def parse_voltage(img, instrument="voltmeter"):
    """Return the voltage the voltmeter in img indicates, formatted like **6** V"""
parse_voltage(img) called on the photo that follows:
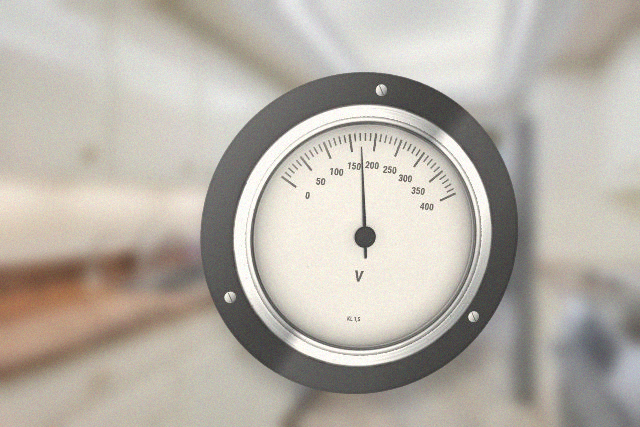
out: **170** V
